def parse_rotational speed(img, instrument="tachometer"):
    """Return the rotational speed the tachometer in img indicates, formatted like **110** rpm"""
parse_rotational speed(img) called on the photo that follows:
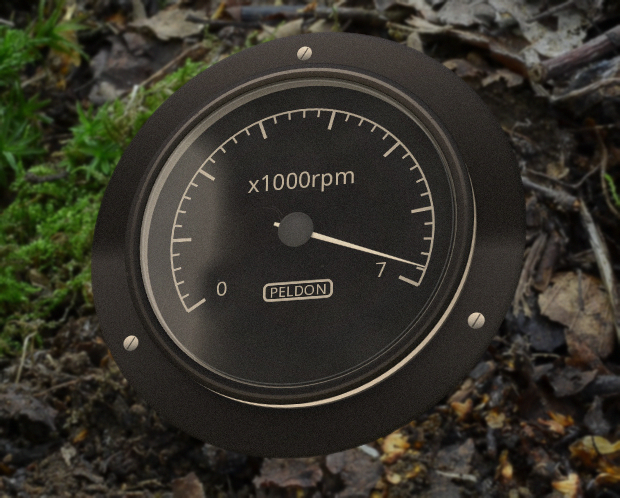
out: **6800** rpm
